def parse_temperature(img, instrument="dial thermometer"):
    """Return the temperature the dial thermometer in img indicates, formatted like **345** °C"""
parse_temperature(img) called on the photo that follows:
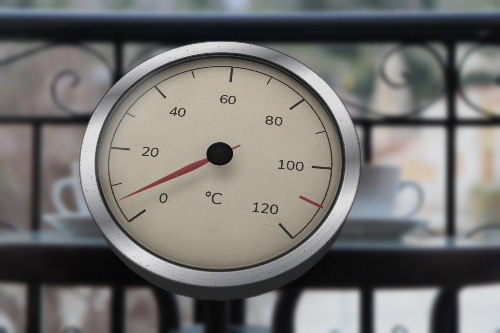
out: **5** °C
